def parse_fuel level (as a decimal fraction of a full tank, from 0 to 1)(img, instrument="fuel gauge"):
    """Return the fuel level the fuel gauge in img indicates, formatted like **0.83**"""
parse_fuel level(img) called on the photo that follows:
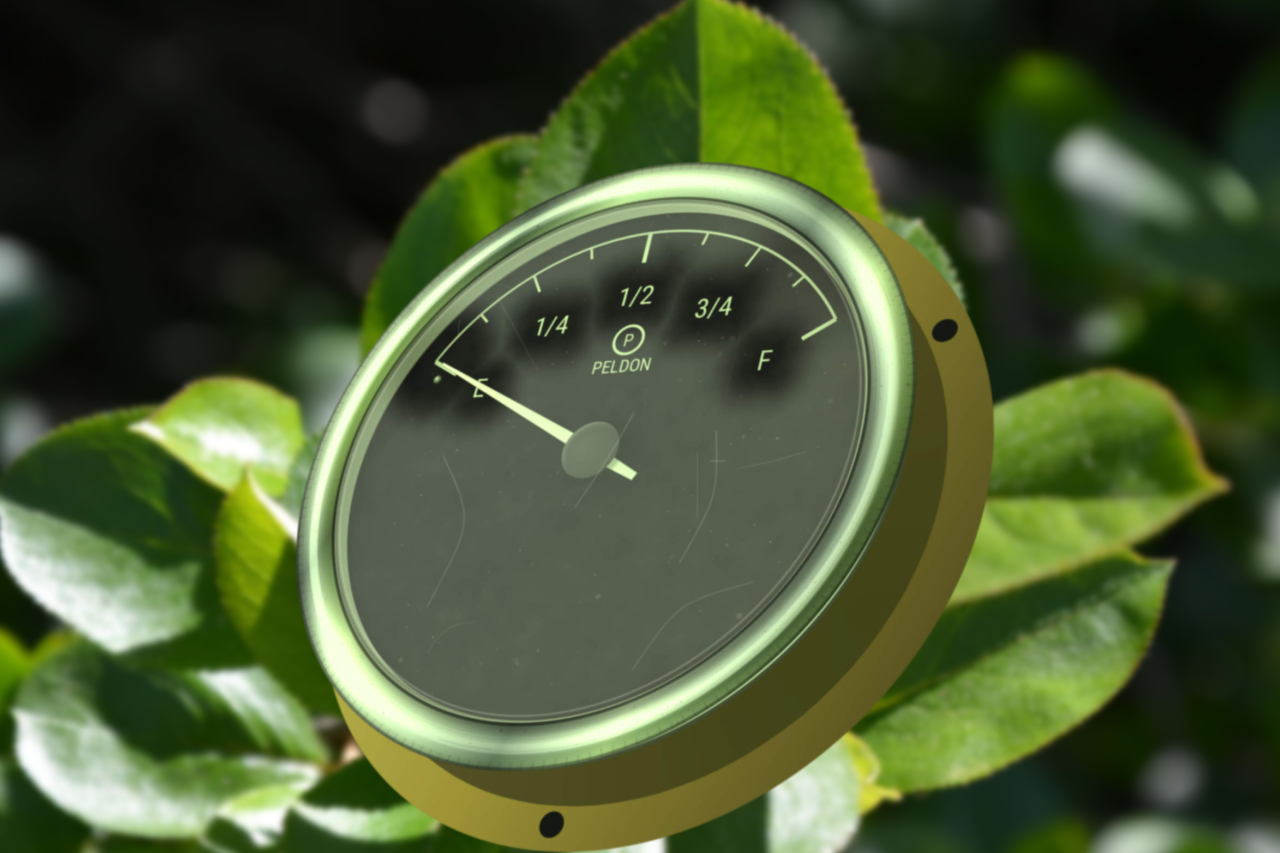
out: **0**
